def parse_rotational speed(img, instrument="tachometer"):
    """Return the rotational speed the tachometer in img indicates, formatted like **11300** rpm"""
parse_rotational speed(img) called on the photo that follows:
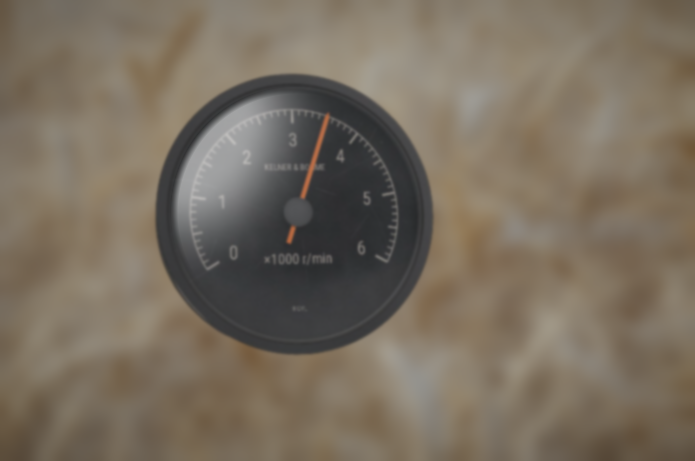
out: **3500** rpm
